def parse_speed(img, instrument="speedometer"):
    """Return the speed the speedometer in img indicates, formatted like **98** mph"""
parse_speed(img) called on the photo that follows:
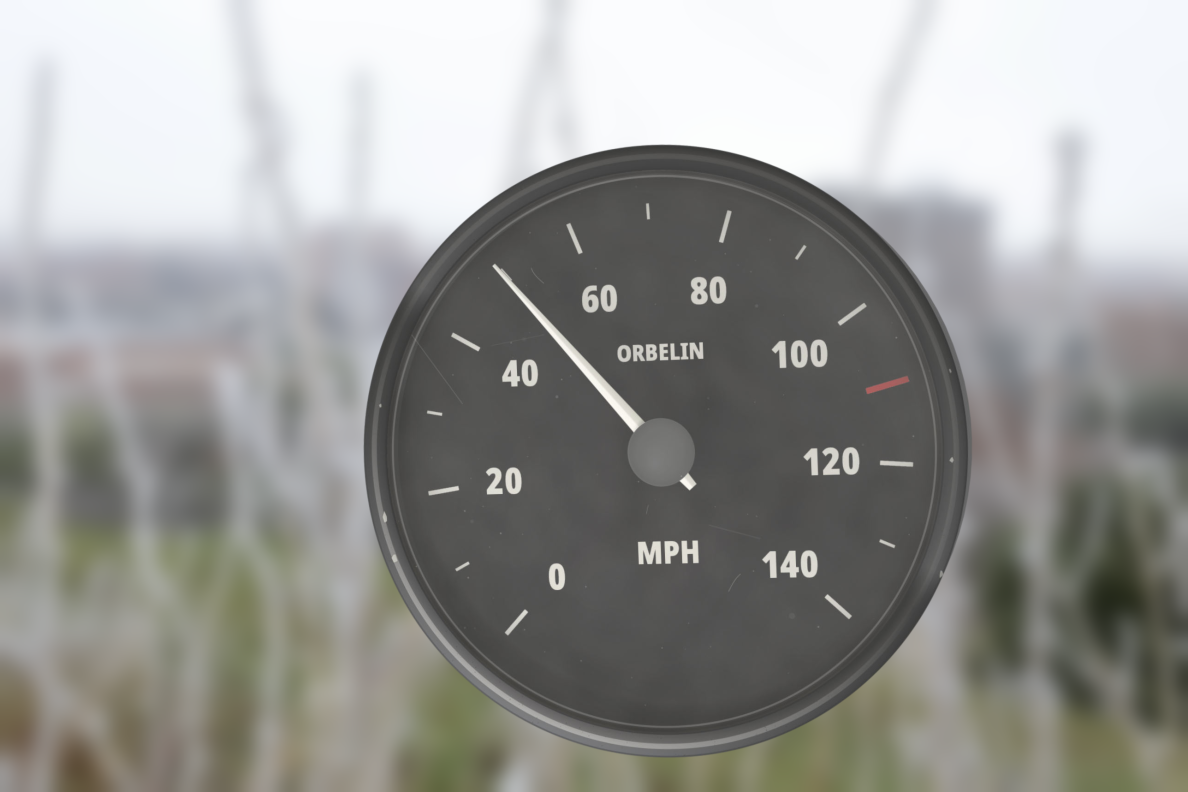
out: **50** mph
